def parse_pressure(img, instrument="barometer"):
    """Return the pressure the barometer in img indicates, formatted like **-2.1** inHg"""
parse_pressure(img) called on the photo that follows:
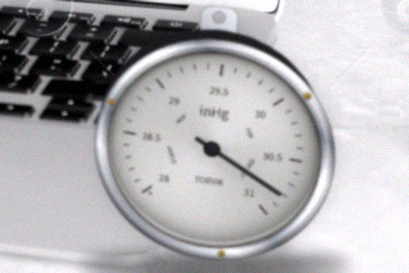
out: **30.8** inHg
